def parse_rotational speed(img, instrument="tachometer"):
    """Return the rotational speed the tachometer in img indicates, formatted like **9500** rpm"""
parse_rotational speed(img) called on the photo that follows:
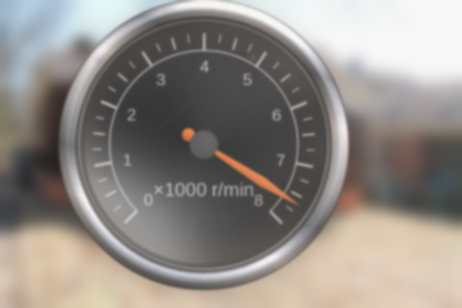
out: **7625** rpm
